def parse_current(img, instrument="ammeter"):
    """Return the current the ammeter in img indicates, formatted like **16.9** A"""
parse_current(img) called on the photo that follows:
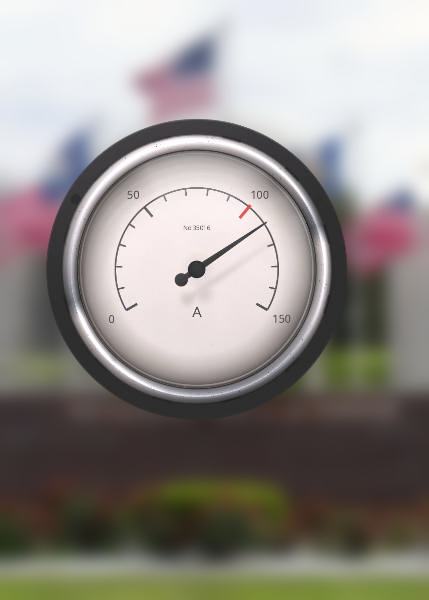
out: **110** A
